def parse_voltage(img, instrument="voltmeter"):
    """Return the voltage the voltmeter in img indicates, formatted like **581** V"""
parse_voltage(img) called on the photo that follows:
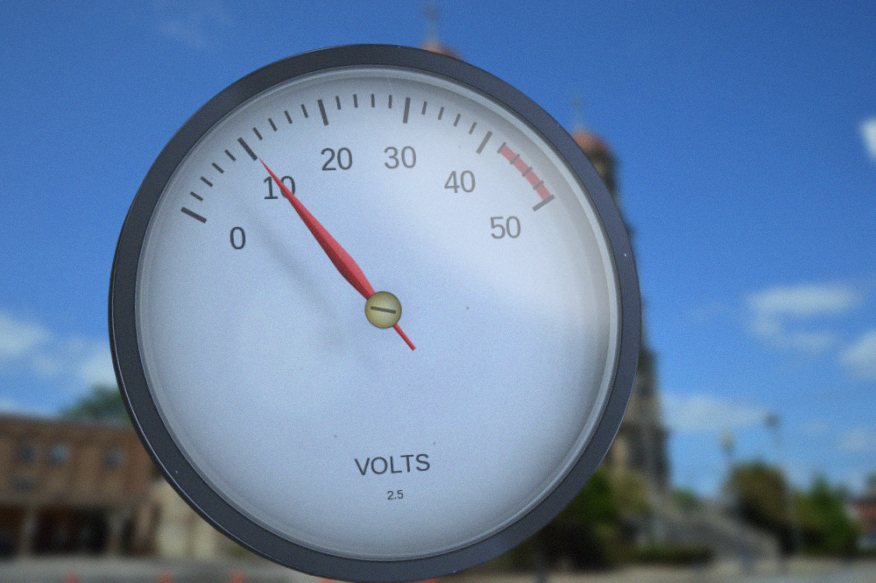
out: **10** V
